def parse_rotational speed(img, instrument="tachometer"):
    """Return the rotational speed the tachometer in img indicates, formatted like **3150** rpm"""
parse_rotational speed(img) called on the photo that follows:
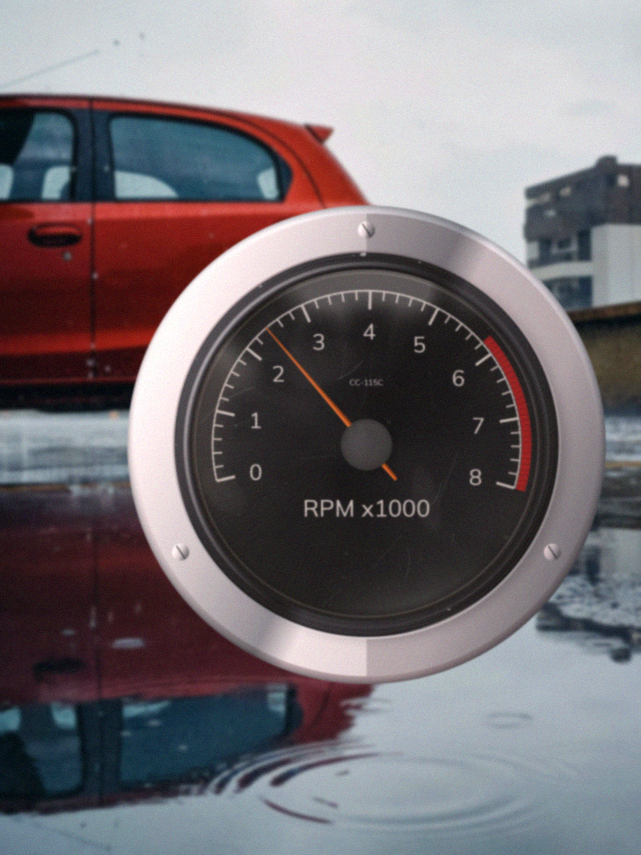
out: **2400** rpm
